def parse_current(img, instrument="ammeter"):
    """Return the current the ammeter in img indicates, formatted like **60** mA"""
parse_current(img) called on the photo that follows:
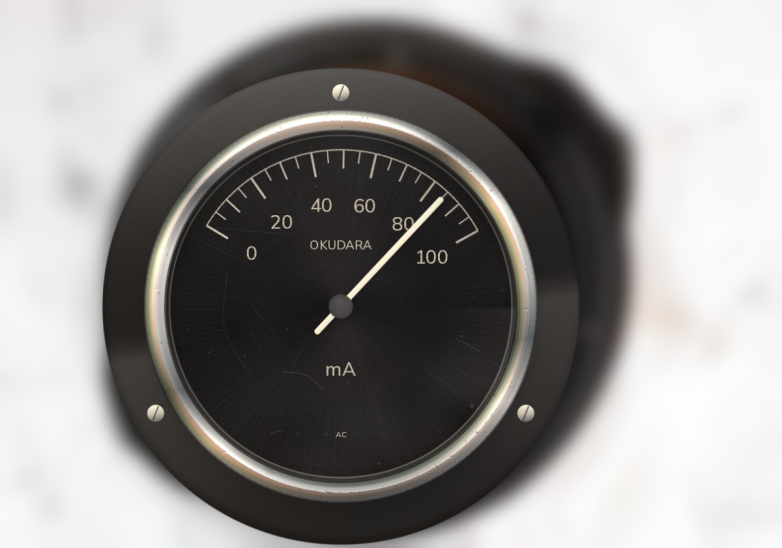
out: **85** mA
